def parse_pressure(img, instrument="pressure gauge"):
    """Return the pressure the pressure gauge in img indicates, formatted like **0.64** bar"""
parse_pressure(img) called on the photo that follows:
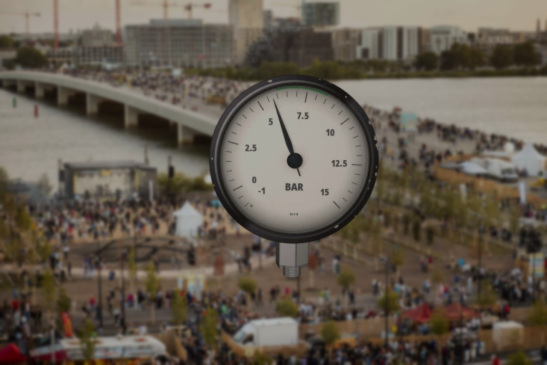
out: **5.75** bar
